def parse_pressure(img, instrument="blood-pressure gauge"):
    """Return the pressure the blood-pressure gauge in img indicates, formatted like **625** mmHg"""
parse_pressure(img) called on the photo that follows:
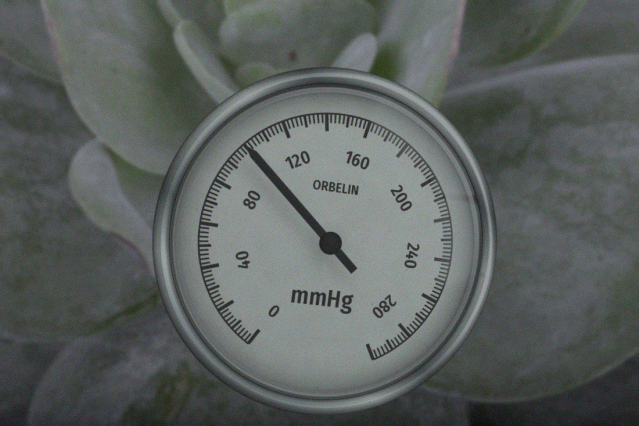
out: **100** mmHg
